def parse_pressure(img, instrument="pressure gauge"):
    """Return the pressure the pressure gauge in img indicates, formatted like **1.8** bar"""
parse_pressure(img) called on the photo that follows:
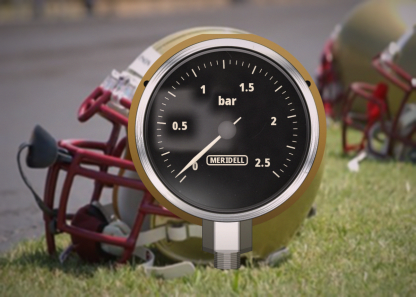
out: **0.05** bar
